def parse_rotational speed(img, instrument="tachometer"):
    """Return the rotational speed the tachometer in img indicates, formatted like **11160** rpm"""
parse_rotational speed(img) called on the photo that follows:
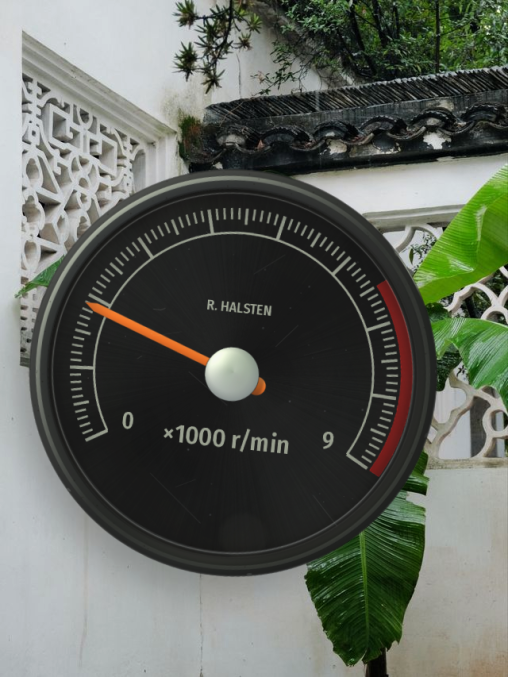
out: **1900** rpm
